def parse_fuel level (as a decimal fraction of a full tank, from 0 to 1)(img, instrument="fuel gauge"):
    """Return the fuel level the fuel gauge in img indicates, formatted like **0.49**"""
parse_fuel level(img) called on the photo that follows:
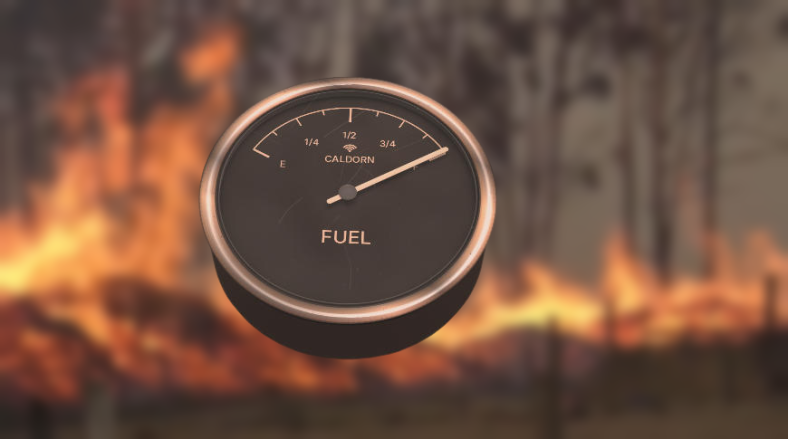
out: **1**
